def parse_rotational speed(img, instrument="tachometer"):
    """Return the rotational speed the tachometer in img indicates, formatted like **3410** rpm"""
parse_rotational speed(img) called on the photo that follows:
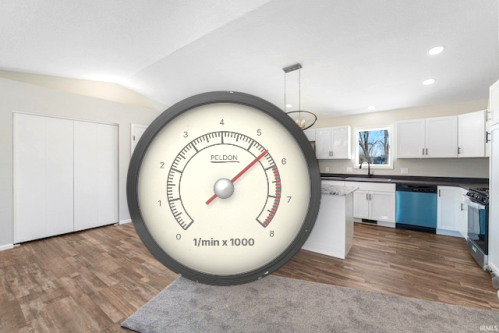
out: **5500** rpm
